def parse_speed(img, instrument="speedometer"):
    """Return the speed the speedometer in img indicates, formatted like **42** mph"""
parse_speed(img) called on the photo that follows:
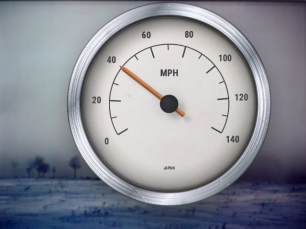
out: **40** mph
